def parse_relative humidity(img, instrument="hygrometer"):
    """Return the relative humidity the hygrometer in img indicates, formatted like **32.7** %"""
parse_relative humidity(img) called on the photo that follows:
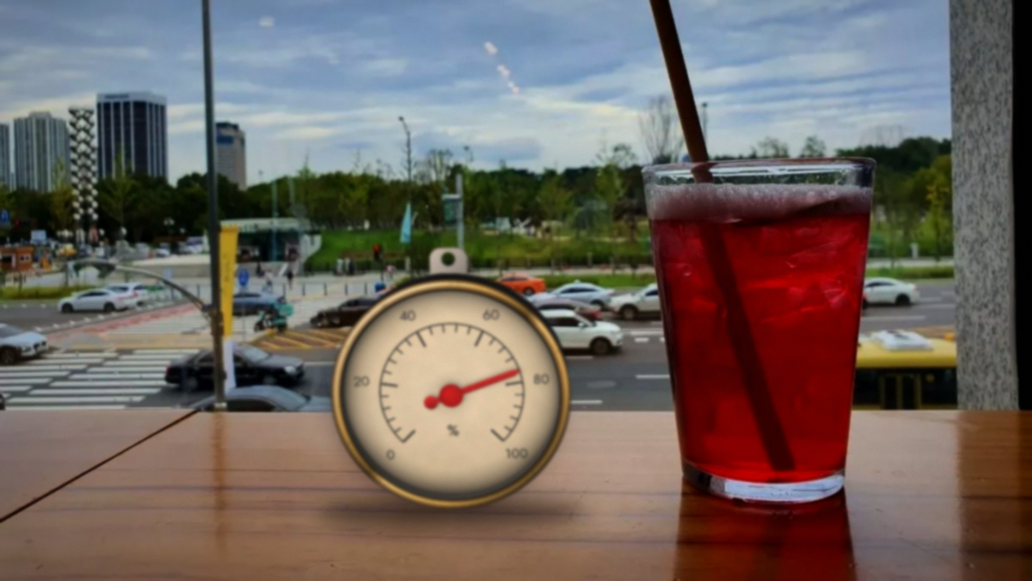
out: **76** %
